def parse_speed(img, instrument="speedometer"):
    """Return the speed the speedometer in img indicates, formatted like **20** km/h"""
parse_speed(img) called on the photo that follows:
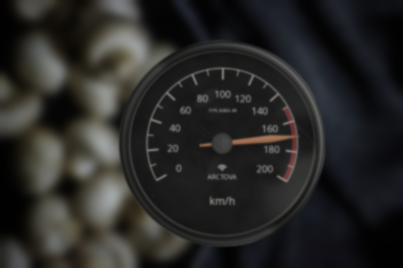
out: **170** km/h
